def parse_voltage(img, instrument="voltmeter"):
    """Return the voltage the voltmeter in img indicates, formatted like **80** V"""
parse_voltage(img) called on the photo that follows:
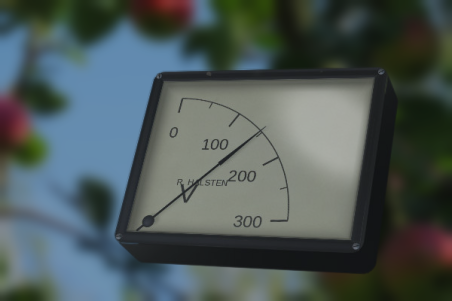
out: **150** V
